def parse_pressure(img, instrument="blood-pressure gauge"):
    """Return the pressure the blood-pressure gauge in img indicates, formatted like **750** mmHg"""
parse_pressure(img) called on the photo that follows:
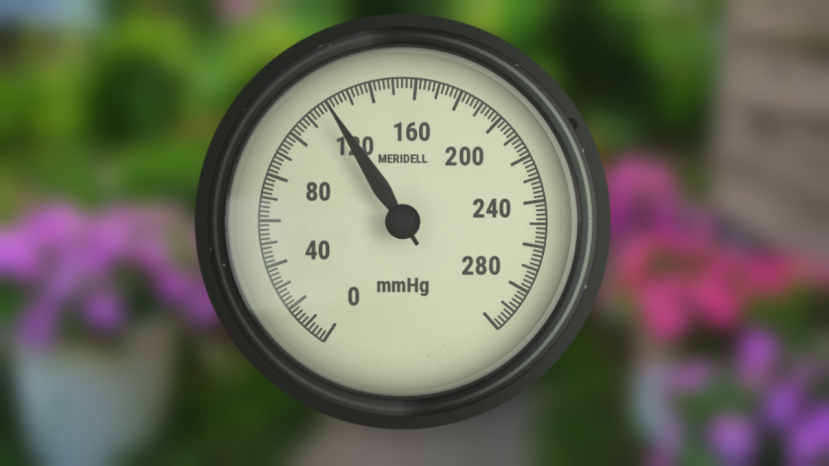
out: **120** mmHg
